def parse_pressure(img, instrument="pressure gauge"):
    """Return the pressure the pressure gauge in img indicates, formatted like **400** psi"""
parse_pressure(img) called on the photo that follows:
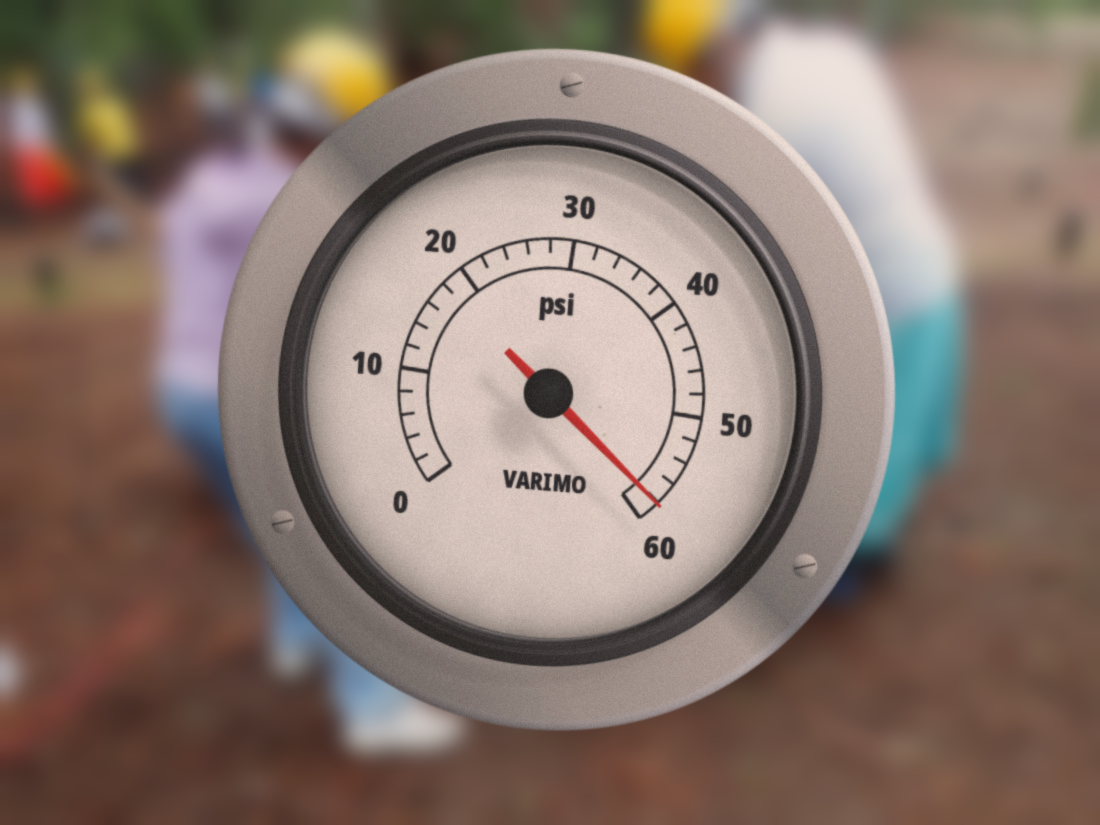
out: **58** psi
